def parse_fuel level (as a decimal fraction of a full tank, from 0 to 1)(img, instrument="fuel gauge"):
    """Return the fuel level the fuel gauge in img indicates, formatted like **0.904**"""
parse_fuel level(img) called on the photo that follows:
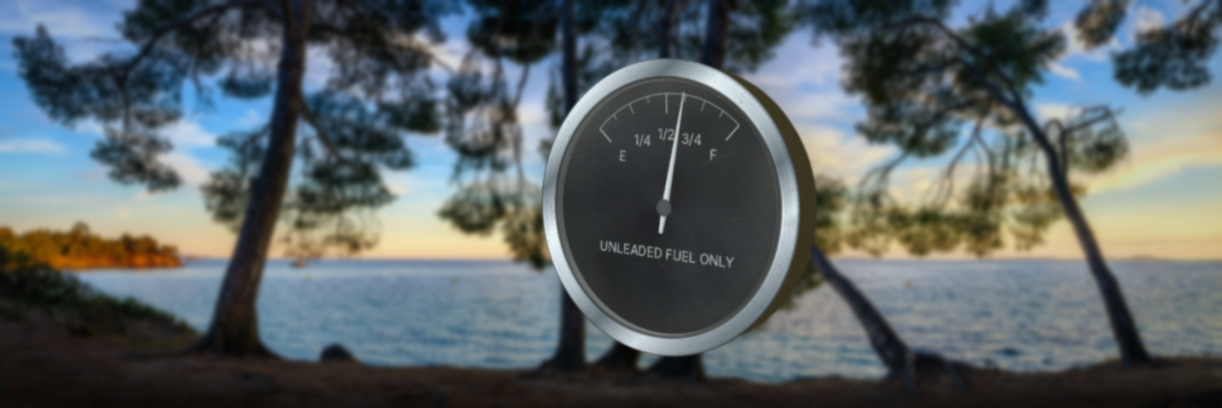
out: **0.625**
